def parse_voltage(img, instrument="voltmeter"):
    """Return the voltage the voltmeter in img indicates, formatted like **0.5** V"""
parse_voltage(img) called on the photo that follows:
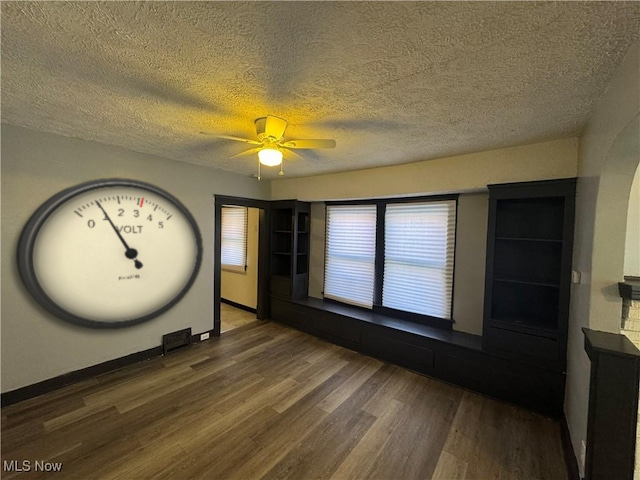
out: **1** V
